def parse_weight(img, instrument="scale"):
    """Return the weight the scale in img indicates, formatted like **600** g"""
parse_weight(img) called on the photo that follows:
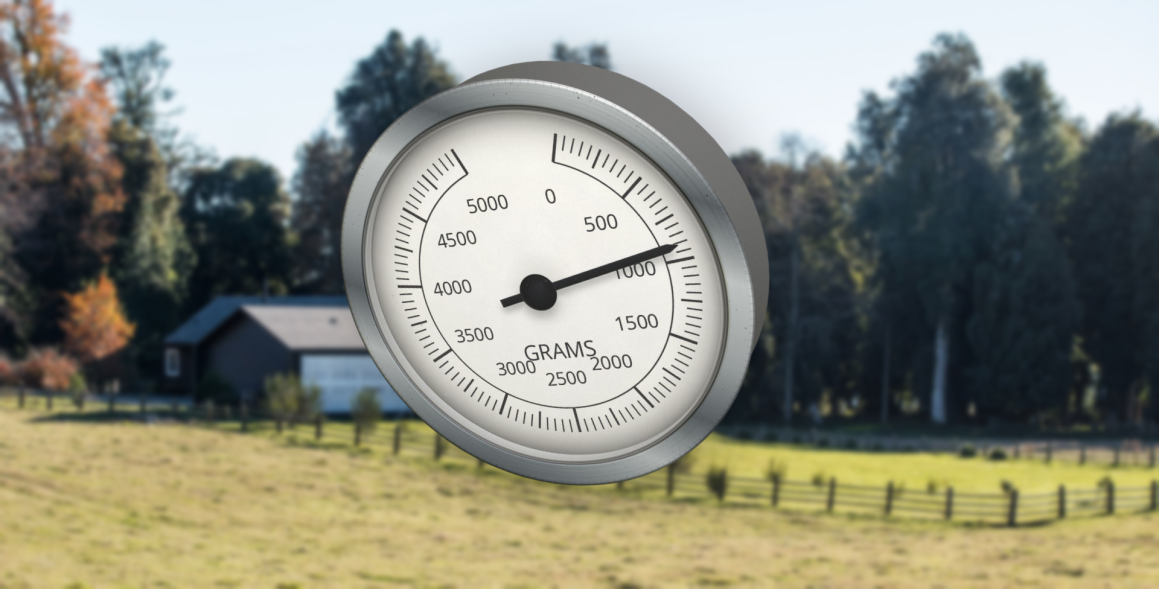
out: **900** g
